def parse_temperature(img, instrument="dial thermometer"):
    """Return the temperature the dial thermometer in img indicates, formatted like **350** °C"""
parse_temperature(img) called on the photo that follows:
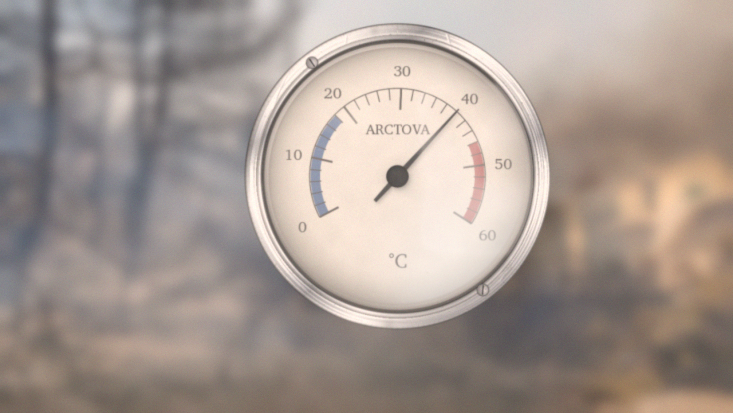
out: **40** °C
